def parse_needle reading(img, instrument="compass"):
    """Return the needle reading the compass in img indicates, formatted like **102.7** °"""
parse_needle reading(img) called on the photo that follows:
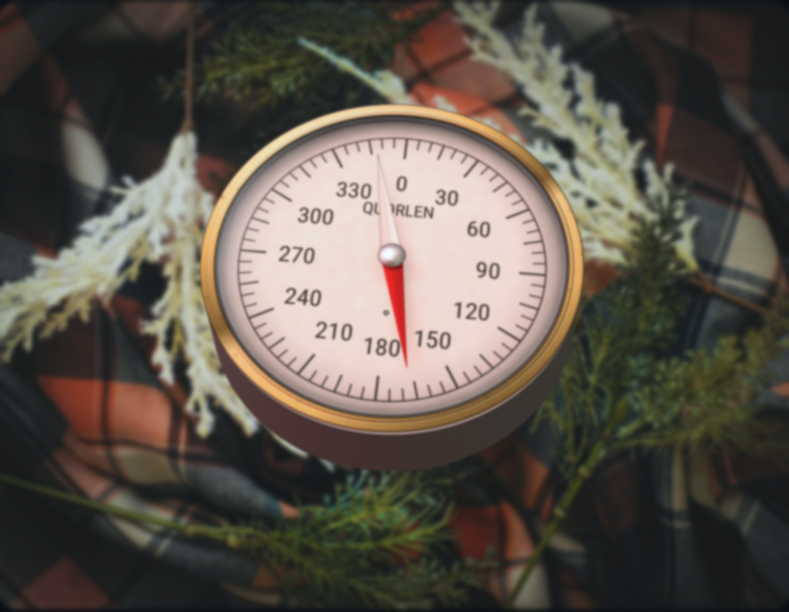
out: **167.5** °
